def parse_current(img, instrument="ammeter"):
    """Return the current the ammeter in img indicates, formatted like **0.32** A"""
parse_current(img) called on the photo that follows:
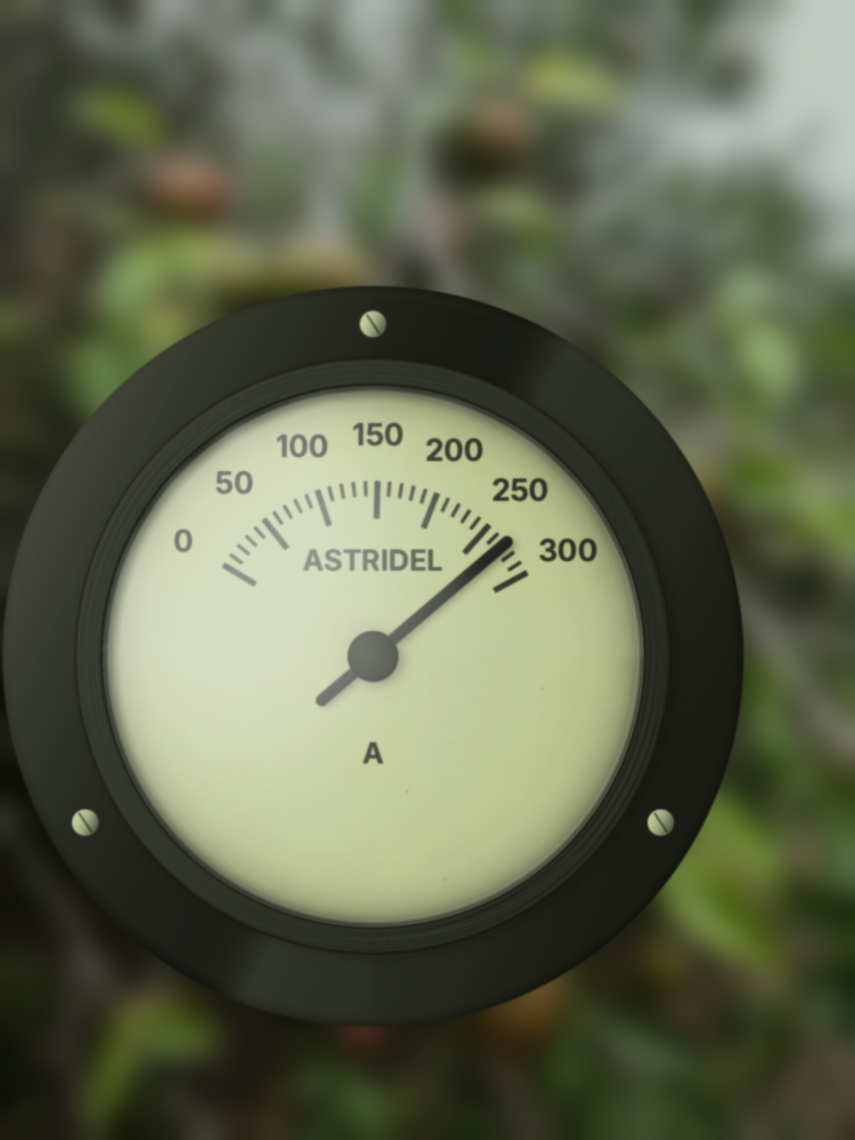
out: **270** A
